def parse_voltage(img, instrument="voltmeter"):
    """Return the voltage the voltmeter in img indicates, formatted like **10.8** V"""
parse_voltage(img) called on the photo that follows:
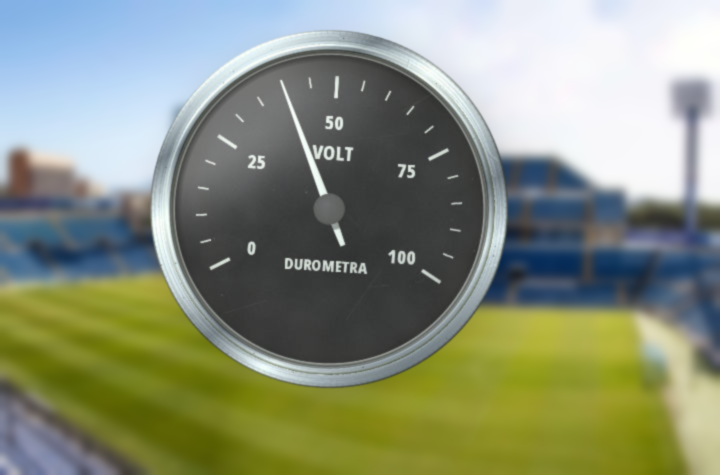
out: **40** V
